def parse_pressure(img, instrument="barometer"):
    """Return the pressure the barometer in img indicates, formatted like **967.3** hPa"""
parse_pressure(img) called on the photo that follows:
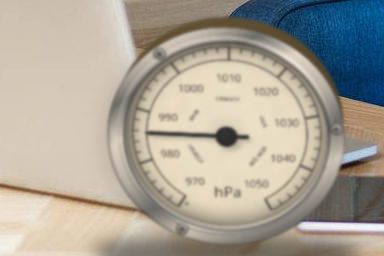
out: **986** hPa
